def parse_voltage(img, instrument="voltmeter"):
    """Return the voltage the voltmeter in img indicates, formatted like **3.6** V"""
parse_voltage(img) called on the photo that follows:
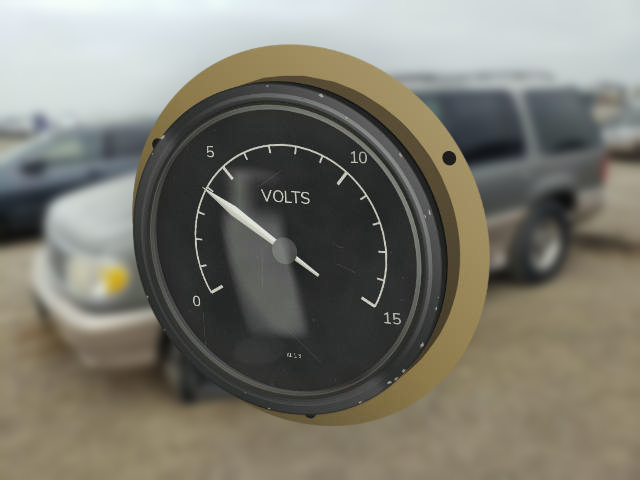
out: **4** V
